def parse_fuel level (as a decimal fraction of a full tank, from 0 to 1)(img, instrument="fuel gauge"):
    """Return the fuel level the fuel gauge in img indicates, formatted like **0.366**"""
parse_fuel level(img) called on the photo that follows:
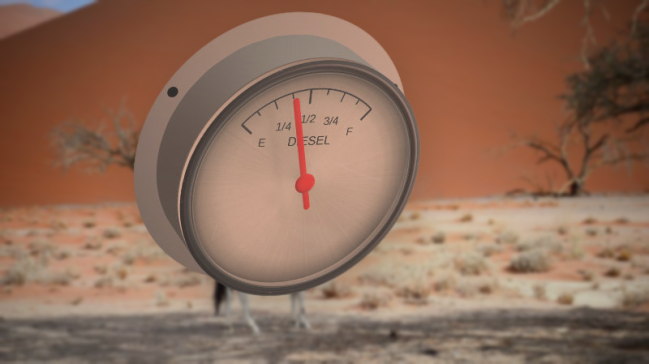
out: **0.375**
